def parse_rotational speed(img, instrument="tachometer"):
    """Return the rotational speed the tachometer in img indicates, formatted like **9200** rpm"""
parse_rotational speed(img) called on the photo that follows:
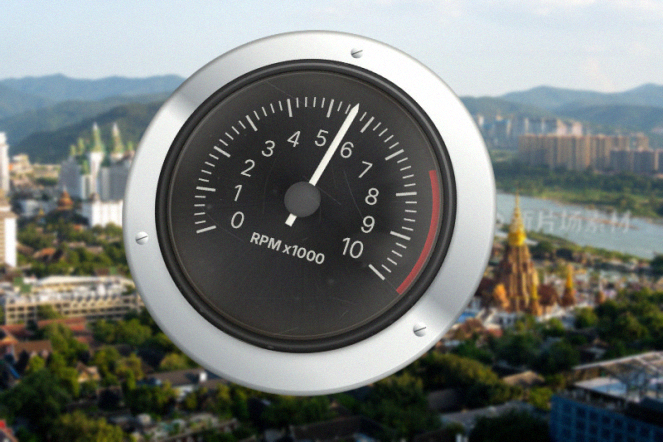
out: **5600** rpm
